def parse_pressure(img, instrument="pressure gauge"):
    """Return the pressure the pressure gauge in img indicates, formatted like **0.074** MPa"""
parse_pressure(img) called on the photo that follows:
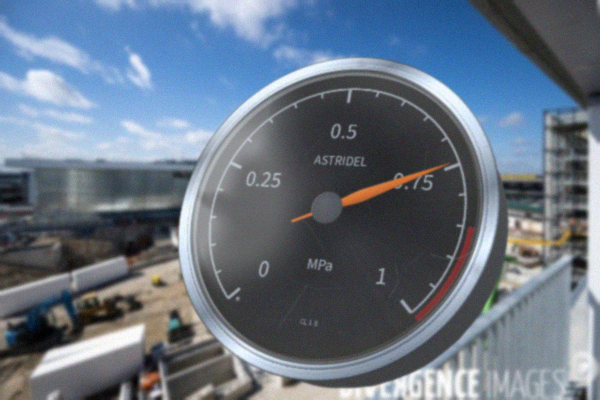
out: **0.75** MPa
